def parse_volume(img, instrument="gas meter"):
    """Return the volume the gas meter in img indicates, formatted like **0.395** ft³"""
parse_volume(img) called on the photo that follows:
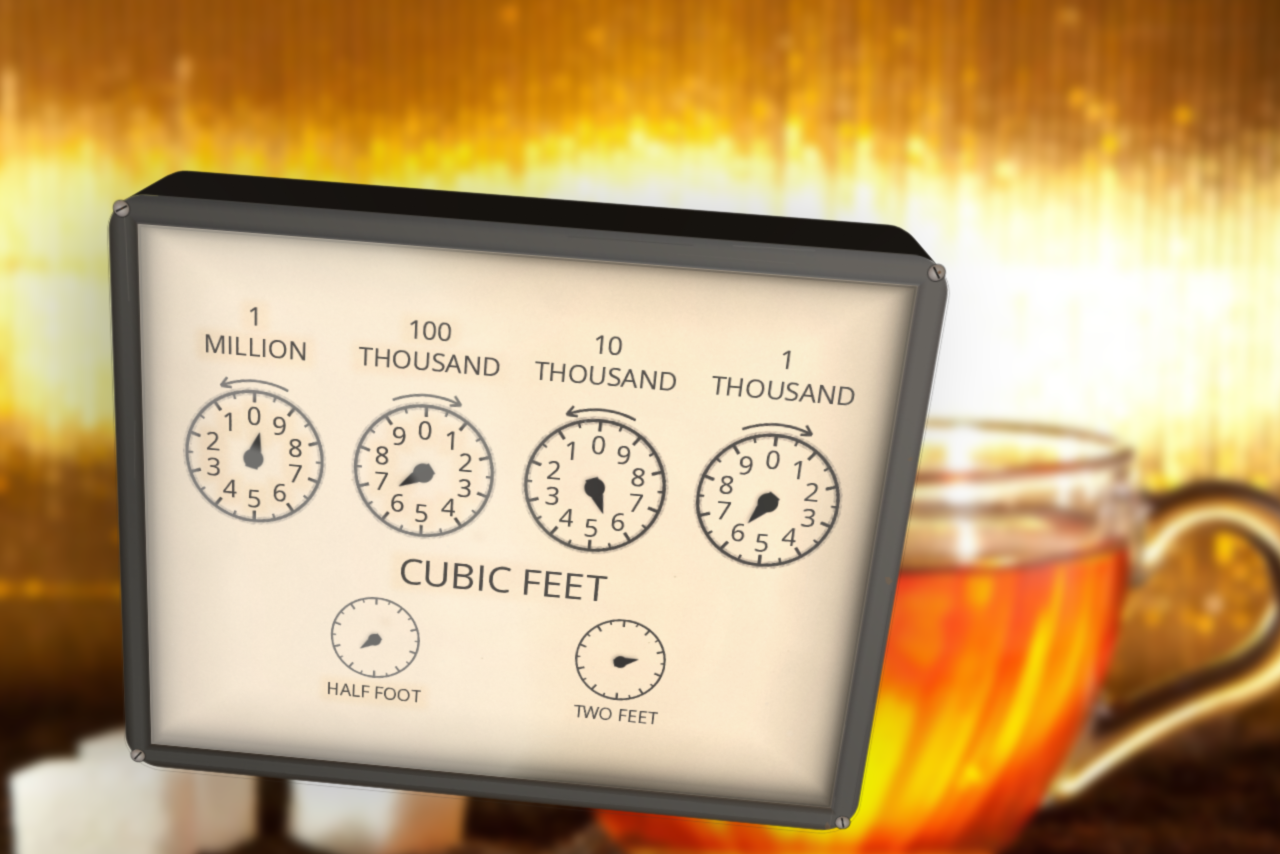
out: **965600** ft³
